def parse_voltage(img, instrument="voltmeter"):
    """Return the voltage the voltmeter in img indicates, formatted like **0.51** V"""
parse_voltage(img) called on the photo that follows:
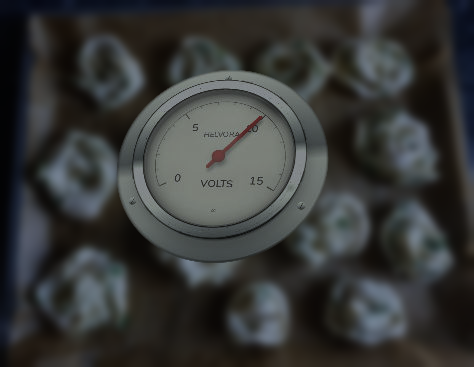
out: **10** V
